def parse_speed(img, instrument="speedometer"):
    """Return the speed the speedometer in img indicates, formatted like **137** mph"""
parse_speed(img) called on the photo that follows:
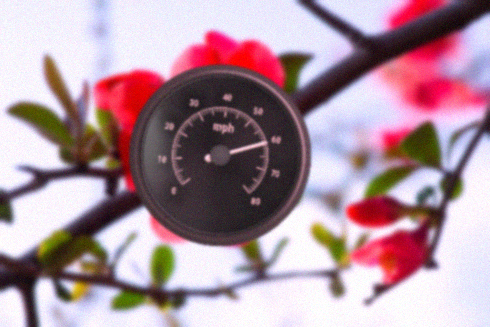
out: **60** mph
